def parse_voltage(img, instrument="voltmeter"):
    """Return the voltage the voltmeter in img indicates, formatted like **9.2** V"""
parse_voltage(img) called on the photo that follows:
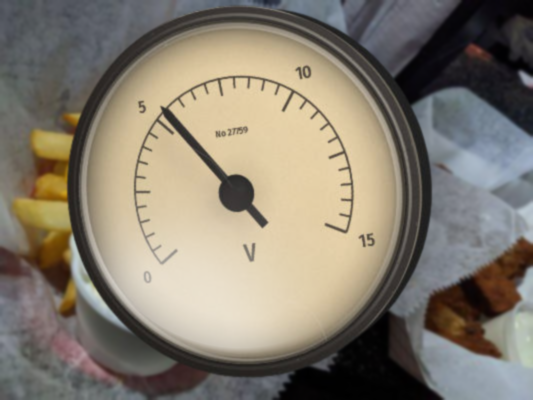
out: **5.5** V
